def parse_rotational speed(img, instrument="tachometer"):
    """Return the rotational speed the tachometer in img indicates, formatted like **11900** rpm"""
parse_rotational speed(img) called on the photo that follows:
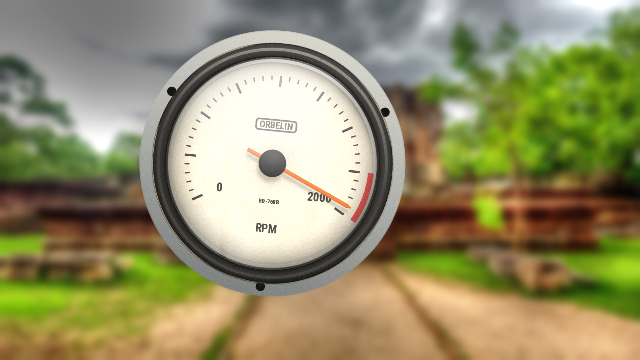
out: **1950** rpm
